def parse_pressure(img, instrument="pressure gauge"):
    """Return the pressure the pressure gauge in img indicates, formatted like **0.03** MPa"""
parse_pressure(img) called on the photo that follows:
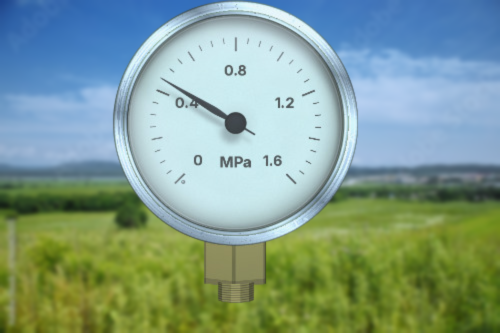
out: **0.45** MPa
